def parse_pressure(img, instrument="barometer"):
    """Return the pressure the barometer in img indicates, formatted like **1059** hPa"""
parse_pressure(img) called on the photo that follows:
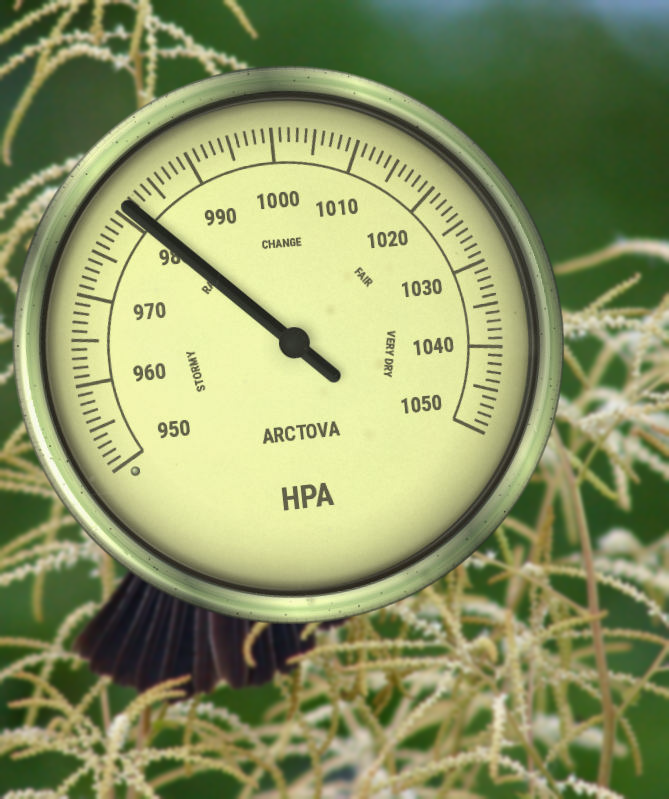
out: **981** hPa
